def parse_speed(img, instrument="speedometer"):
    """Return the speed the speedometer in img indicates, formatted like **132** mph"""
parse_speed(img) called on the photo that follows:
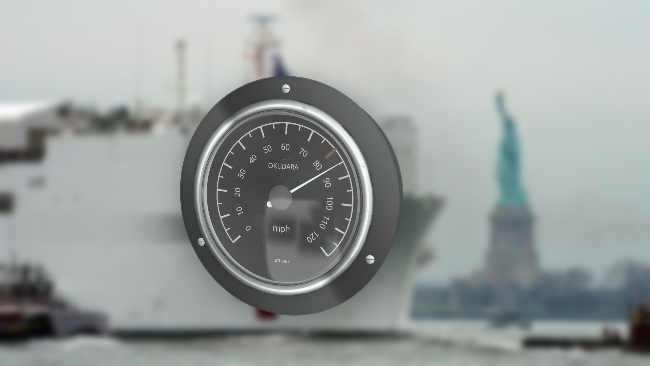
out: **85** mph
